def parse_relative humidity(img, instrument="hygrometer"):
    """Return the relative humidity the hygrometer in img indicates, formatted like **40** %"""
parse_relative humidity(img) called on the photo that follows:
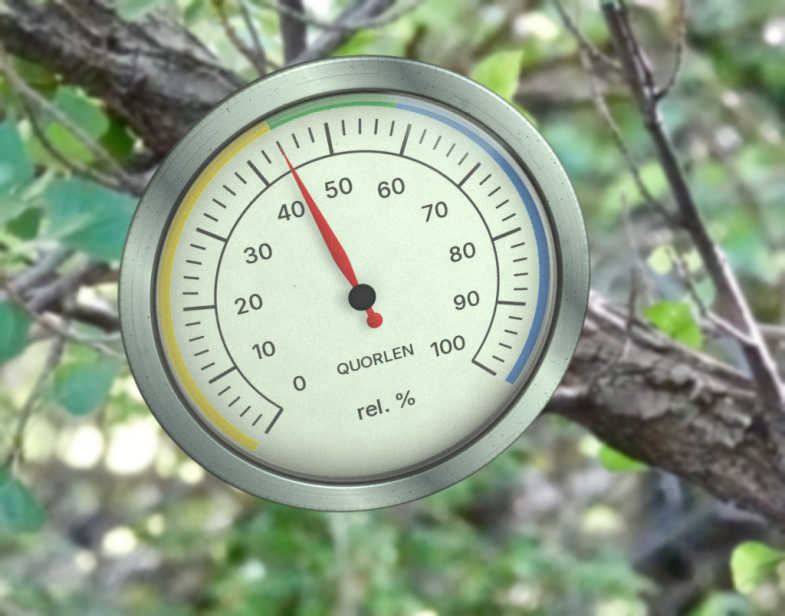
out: **44** %
